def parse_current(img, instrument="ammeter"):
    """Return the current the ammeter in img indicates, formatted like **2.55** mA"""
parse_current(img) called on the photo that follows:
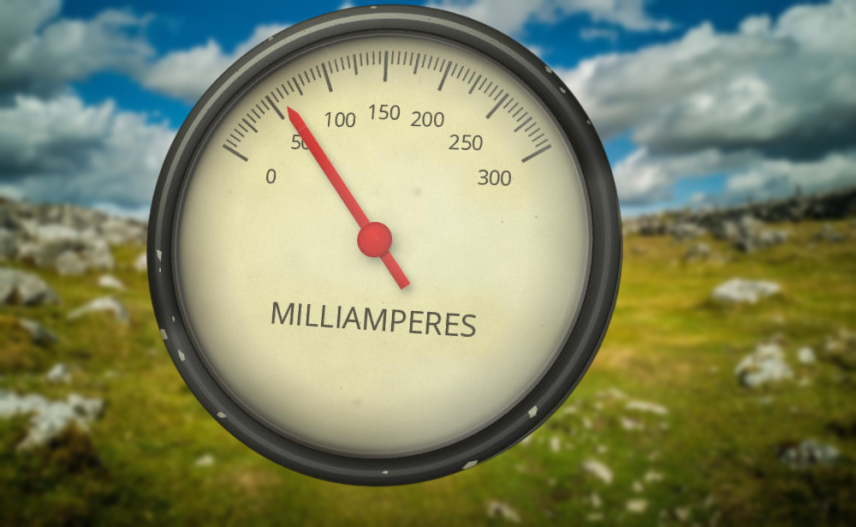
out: **60** mA
